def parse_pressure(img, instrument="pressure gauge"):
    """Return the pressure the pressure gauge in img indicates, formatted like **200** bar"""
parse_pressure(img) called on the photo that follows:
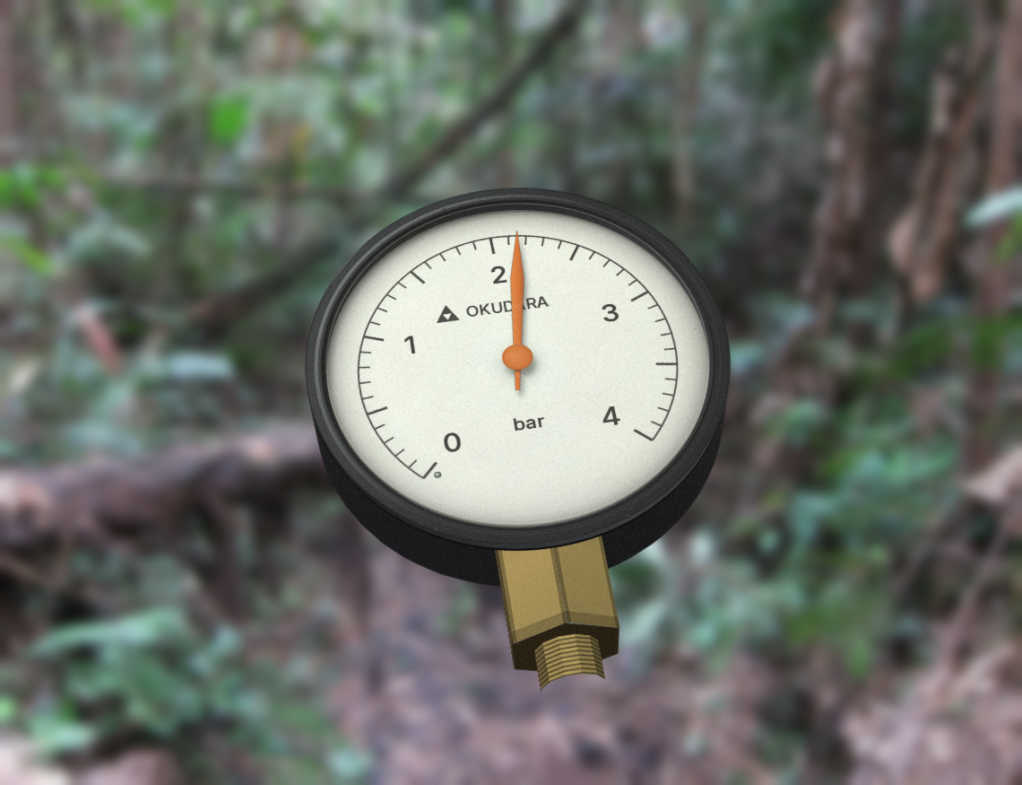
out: **2.15** bar
